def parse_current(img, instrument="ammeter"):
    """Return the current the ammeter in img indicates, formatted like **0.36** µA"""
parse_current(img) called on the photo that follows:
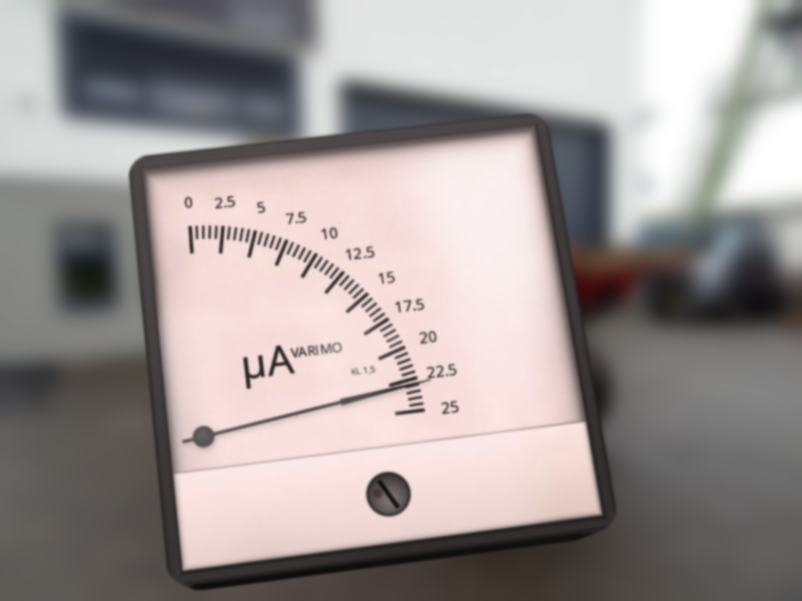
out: **23** µA
